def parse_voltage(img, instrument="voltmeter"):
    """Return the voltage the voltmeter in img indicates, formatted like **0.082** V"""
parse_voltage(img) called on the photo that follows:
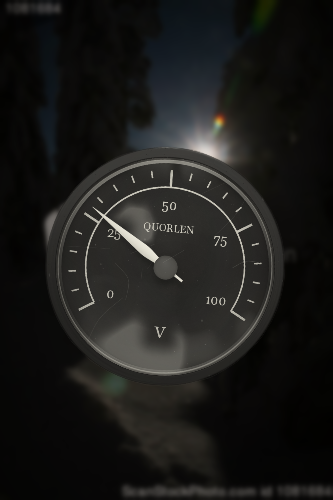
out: **27.5** V
